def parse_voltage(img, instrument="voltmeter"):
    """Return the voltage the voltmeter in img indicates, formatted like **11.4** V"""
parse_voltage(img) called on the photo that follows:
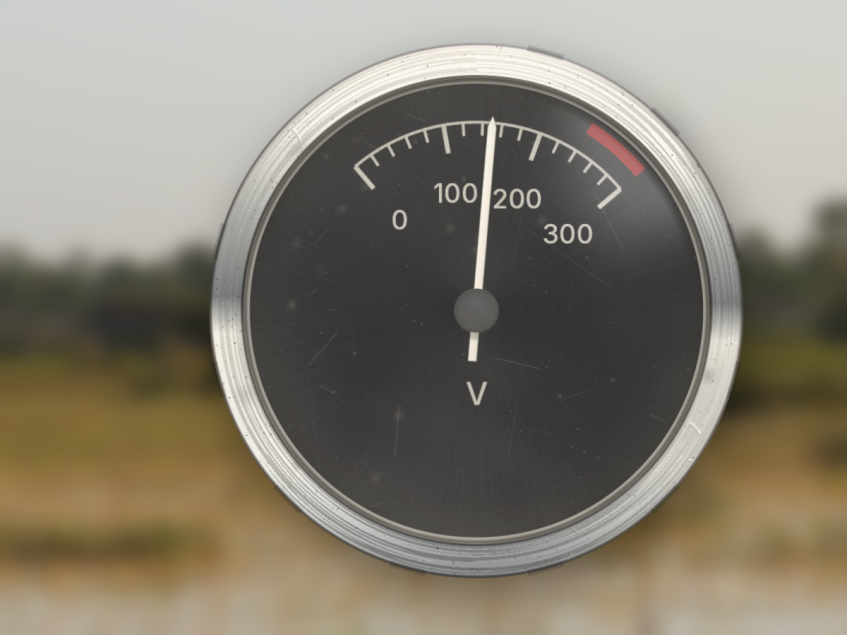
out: **150** V
